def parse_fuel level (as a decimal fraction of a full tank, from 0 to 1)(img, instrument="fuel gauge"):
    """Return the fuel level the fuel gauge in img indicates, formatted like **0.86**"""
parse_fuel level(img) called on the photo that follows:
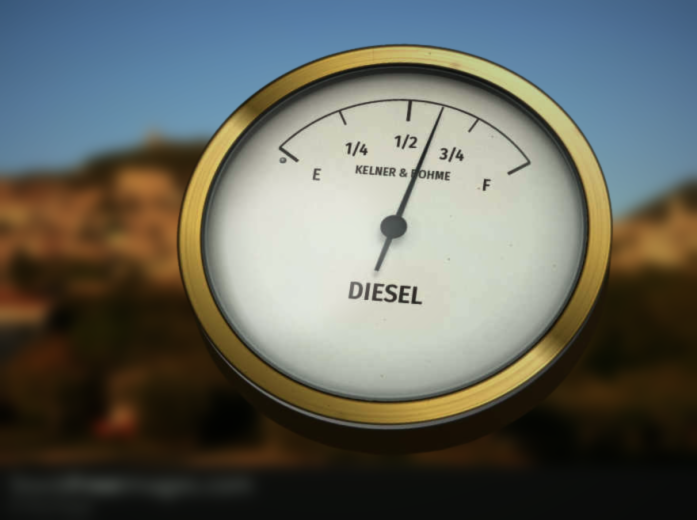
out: **0.625**
